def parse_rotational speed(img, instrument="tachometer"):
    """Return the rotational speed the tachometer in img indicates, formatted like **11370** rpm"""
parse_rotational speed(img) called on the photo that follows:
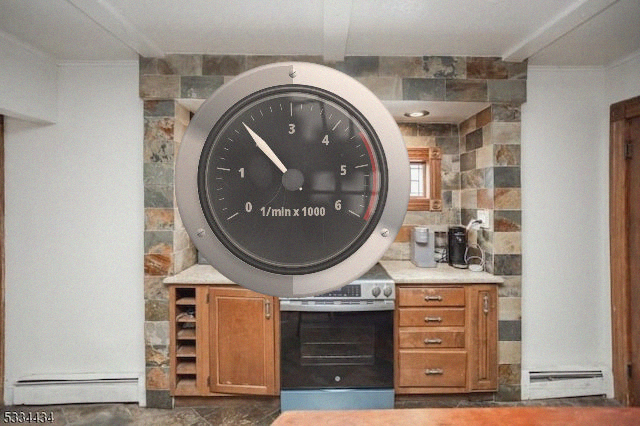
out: **2000** rpm
